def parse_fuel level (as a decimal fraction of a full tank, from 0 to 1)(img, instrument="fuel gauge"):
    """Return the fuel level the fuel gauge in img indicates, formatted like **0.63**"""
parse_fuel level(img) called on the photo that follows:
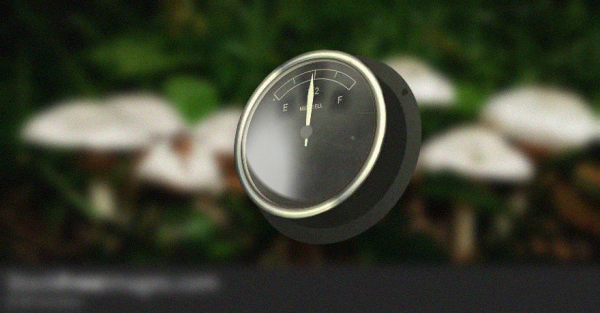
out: **0.5**
